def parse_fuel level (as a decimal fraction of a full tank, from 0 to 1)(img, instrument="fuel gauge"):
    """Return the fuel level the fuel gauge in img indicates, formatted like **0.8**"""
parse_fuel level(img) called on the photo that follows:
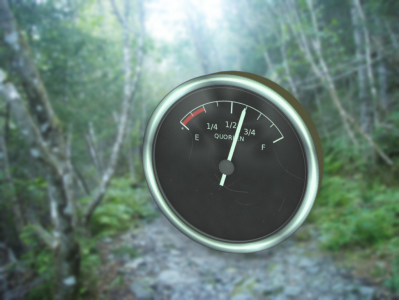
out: **0.625**
